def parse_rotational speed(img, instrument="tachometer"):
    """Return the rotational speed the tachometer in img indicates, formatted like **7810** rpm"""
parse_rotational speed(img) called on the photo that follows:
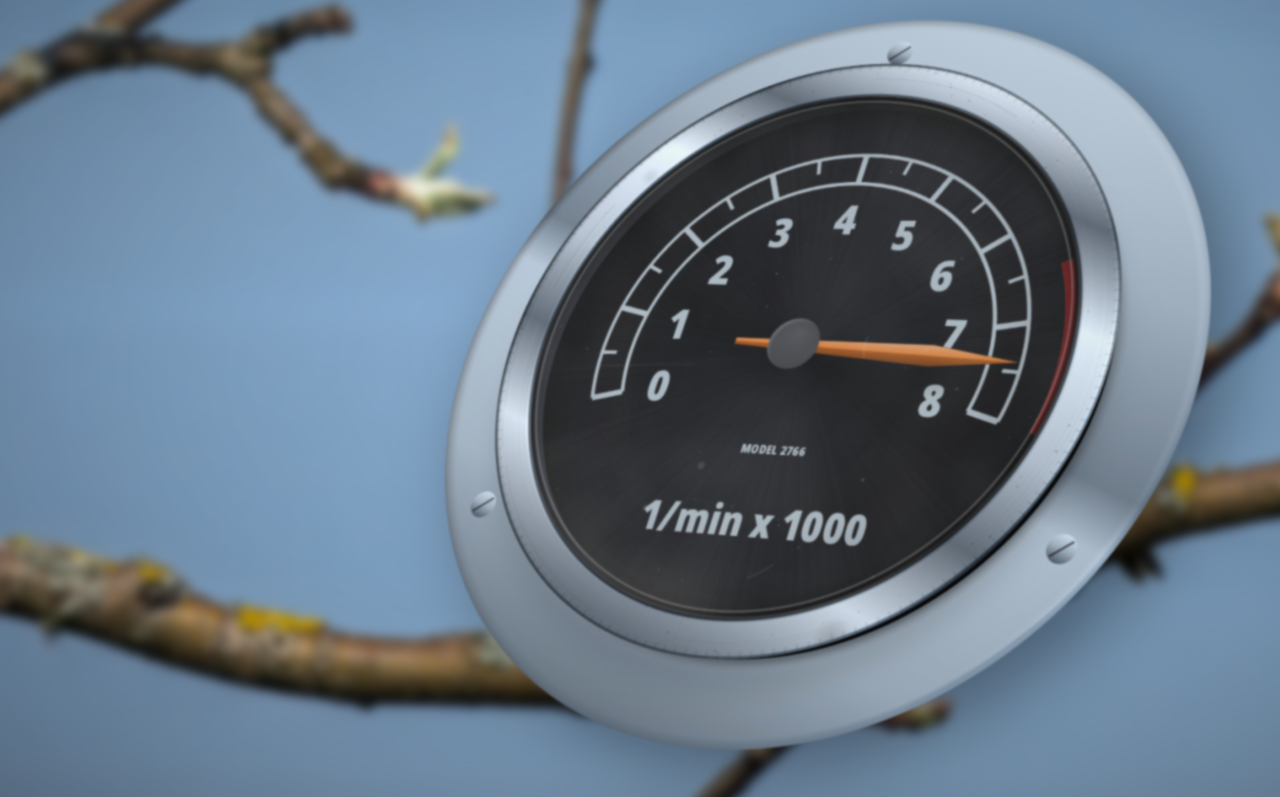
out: **7500** rpm
